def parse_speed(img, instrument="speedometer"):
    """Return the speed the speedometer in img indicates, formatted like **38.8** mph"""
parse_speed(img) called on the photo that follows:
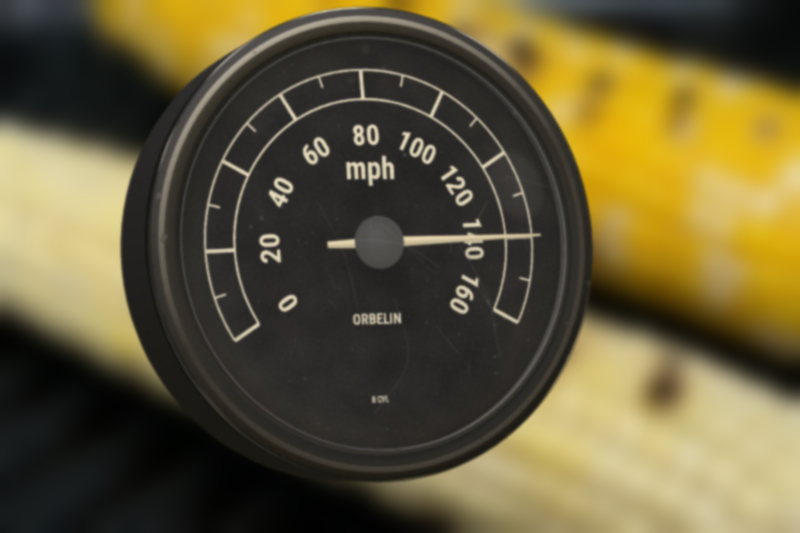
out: **140** mph
